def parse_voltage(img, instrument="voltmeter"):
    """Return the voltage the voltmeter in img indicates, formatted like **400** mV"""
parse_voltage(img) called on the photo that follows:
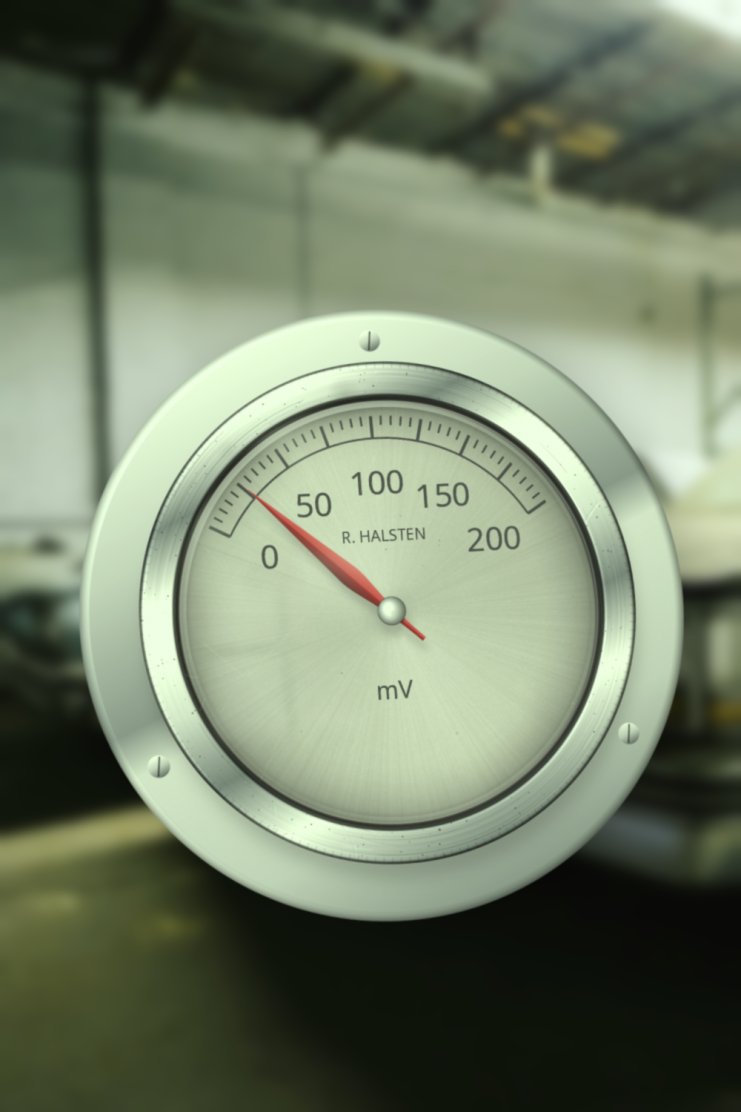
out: **25** mV
